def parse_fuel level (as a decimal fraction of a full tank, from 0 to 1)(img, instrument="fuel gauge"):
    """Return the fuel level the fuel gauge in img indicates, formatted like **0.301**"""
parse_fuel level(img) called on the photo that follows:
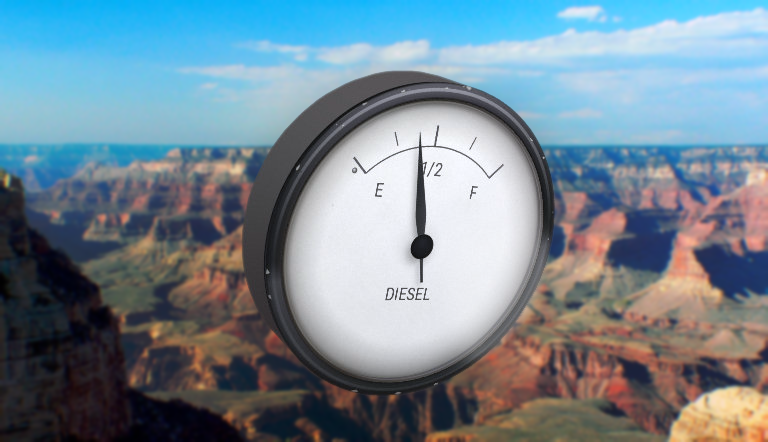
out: **0.375**
